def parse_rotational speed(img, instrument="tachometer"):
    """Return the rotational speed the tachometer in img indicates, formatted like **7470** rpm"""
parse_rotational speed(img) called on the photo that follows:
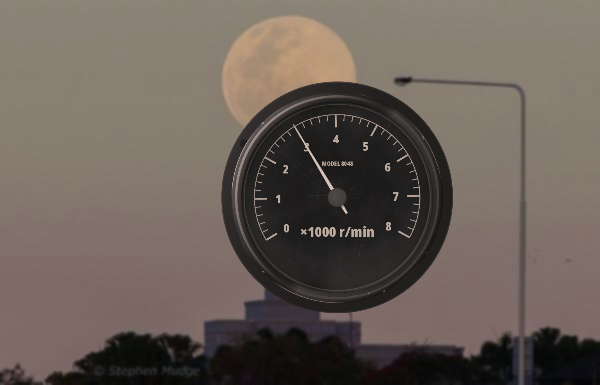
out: **3000** rpm
